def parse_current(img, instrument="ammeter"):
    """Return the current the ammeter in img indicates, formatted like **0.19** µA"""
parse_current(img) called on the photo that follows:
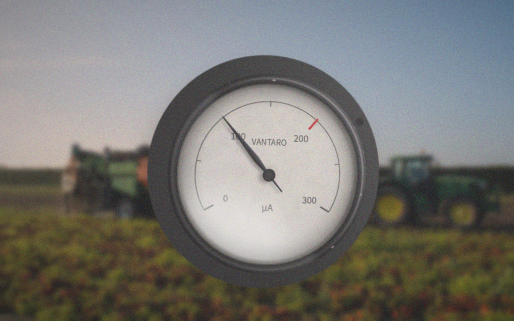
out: **100** µA
